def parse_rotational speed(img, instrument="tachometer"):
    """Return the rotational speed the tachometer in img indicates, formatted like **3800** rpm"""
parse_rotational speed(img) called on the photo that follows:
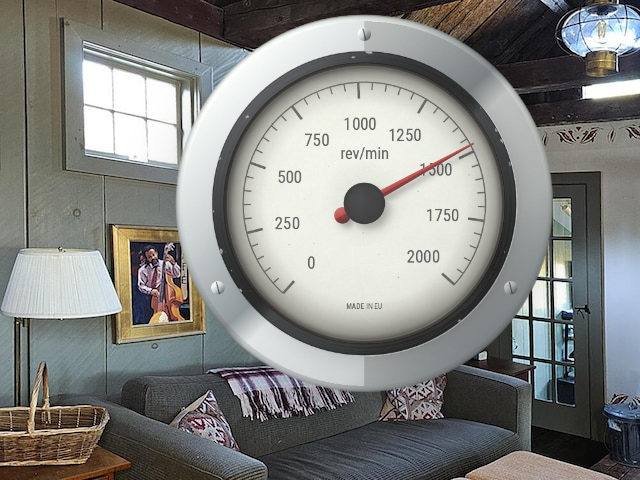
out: **1475** rpm
